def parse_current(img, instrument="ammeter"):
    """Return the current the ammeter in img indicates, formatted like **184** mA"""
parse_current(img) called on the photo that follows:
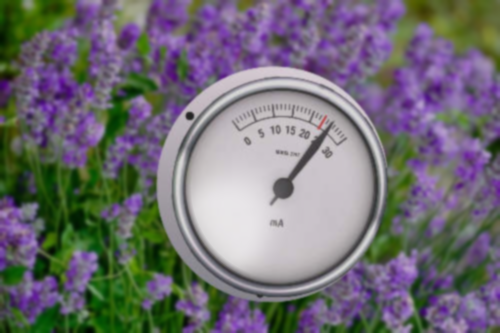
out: **25** mA
